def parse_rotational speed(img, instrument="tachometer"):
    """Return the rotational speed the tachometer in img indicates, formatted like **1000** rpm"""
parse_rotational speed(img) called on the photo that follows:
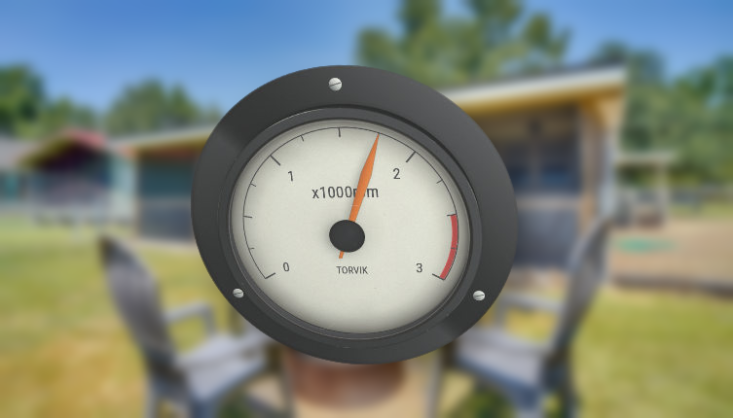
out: **1750** rpm
